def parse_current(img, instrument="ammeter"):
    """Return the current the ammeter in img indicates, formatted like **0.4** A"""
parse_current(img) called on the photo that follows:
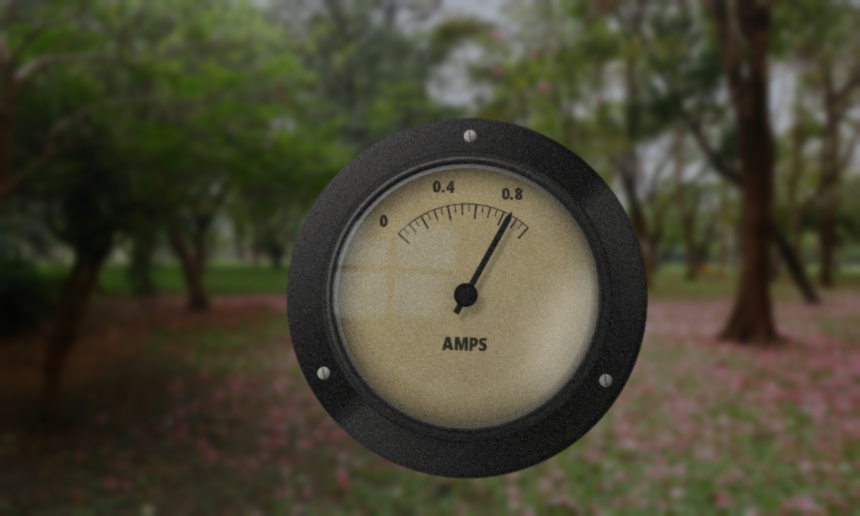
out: **0.85** A
